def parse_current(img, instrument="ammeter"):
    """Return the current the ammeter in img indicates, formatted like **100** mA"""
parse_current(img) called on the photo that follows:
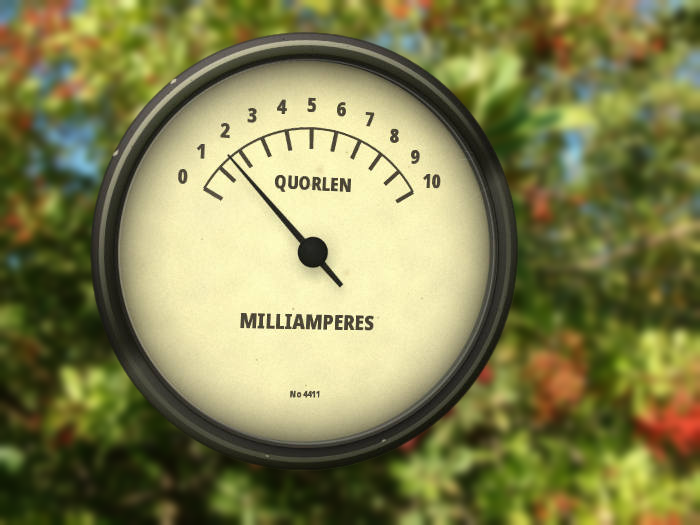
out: **1.5** mA
